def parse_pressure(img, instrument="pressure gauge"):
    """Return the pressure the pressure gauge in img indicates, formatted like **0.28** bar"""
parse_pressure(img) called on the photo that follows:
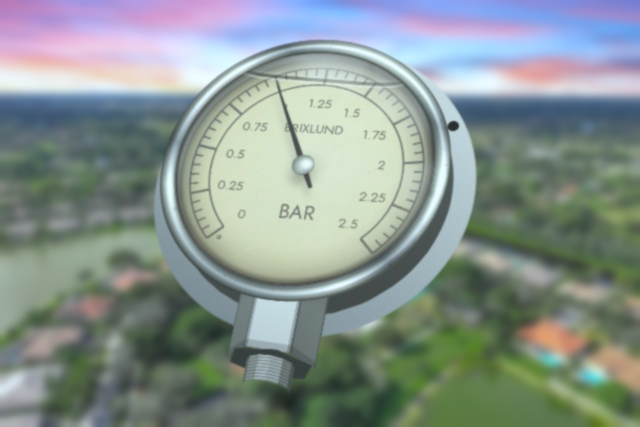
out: **1** bar
